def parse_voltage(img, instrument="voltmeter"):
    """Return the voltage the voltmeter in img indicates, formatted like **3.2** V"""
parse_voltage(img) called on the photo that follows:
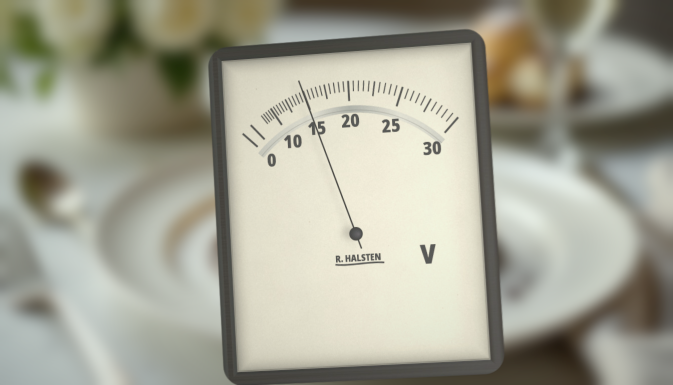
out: **15** V
